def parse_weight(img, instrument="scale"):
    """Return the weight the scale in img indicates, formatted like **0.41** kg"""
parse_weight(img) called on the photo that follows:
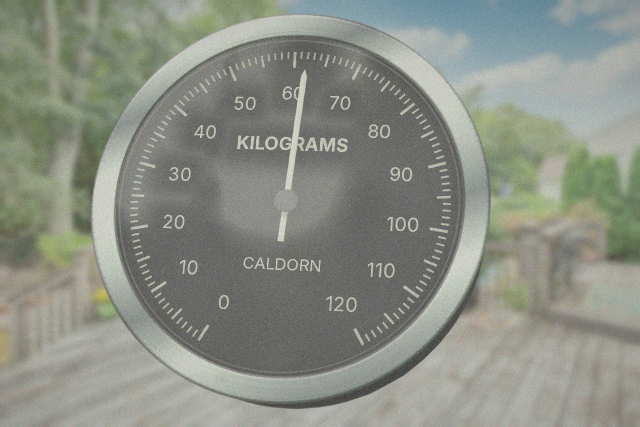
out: **62** kg
